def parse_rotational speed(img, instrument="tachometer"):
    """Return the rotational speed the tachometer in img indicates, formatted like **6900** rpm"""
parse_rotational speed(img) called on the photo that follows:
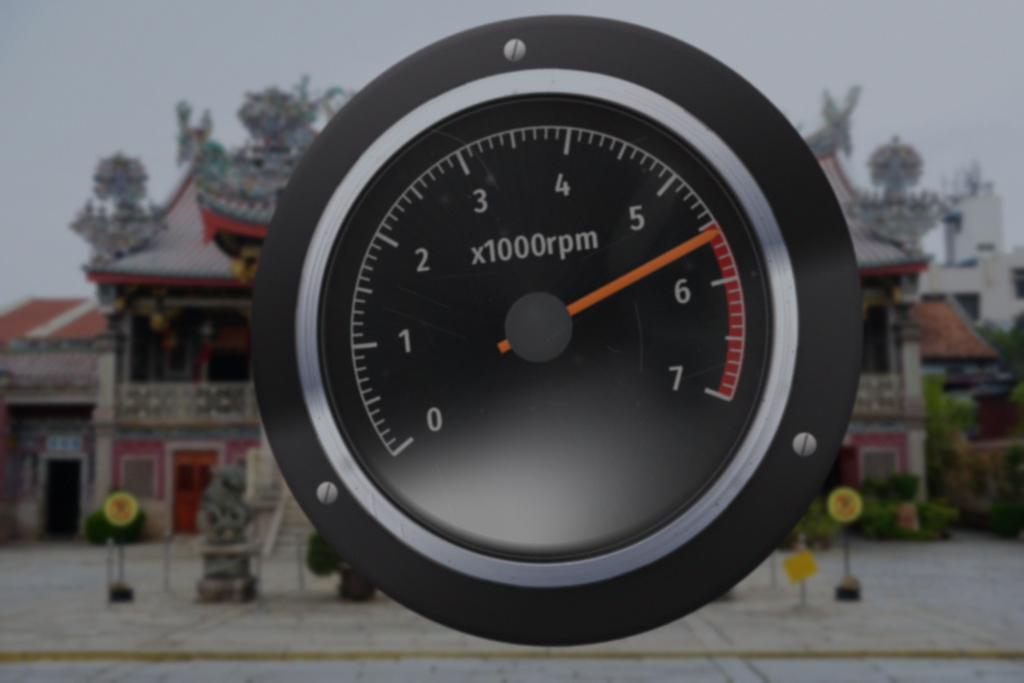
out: **5600** rpm
